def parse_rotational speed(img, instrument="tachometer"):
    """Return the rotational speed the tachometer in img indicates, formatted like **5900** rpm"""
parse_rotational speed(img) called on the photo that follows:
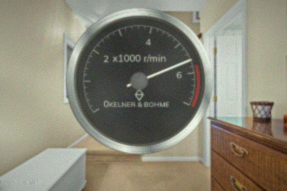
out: **5600** rpm
